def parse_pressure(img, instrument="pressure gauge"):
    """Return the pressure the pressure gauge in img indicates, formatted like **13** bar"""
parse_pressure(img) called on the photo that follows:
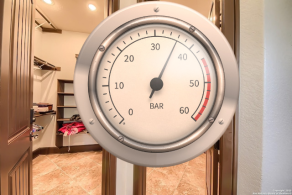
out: **36** bar
